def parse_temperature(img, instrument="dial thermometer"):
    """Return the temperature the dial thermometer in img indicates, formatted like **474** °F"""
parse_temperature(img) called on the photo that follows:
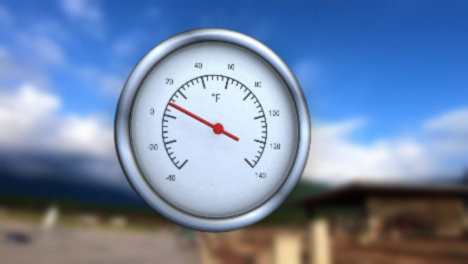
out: **8** °F
